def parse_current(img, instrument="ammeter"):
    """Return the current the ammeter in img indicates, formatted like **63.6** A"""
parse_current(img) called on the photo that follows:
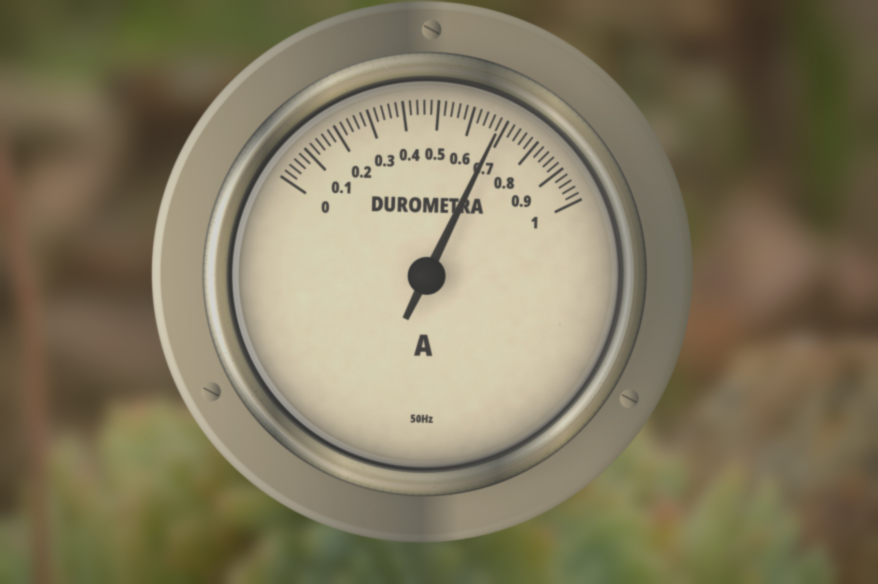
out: **0.68** A
